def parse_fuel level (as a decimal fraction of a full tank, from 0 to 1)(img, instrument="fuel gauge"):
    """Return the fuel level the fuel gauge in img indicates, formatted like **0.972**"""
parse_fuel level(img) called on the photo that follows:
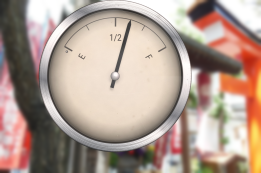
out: **0.625**
